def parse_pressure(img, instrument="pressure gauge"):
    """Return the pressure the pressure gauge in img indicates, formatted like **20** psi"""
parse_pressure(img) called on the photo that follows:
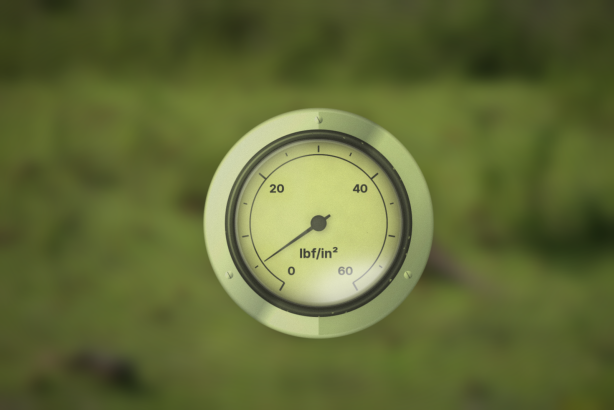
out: **5** psi
